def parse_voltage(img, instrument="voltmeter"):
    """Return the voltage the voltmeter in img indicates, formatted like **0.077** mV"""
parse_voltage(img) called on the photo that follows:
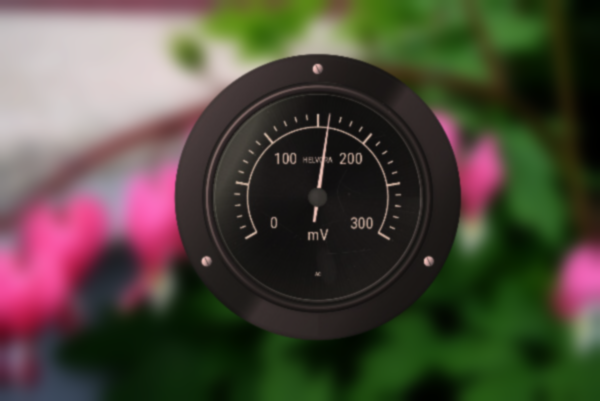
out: **160** mV
